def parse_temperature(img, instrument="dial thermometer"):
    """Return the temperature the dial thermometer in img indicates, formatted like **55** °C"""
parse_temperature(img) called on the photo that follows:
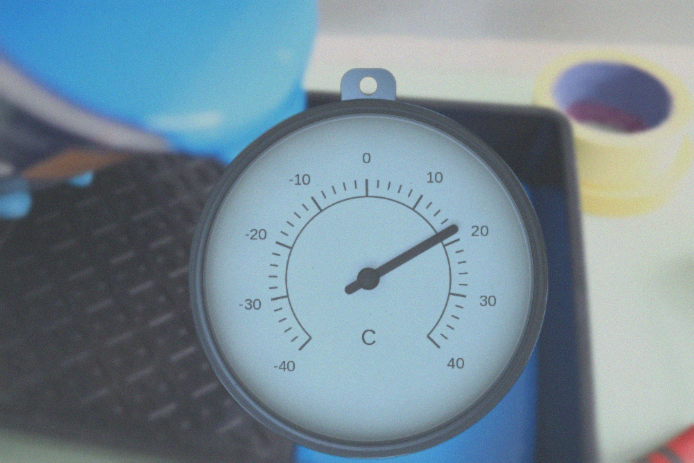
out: **18** °C
